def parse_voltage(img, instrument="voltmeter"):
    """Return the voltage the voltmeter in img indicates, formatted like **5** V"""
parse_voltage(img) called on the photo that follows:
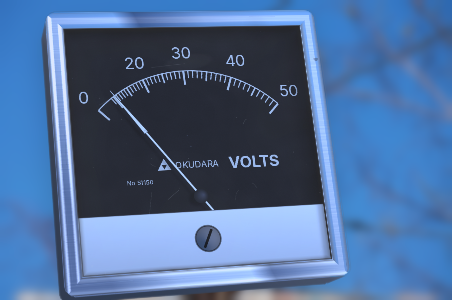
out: **10** V
